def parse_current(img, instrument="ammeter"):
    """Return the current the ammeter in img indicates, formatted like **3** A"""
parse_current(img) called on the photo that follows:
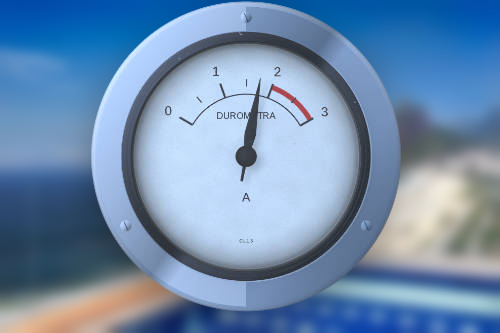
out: **1.75** A
